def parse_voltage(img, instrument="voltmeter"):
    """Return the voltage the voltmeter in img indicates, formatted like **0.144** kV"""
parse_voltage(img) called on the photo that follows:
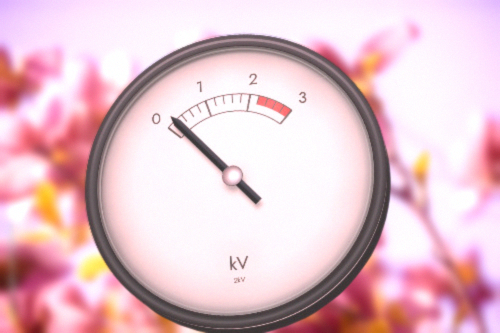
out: **0.2** kV
